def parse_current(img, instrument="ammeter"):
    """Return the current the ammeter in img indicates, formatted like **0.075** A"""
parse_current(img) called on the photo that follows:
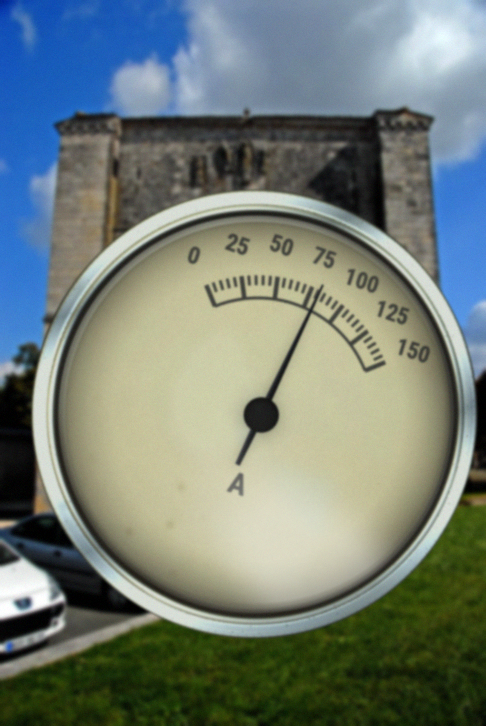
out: **80** A
